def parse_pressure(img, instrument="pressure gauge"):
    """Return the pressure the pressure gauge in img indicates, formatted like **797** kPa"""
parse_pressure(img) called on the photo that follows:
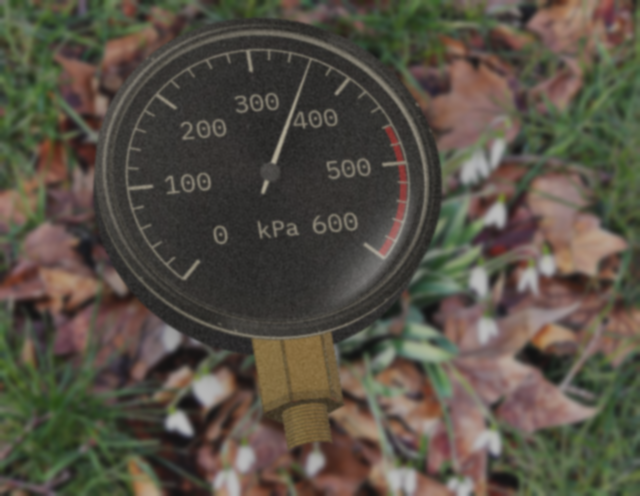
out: **360** kPa
